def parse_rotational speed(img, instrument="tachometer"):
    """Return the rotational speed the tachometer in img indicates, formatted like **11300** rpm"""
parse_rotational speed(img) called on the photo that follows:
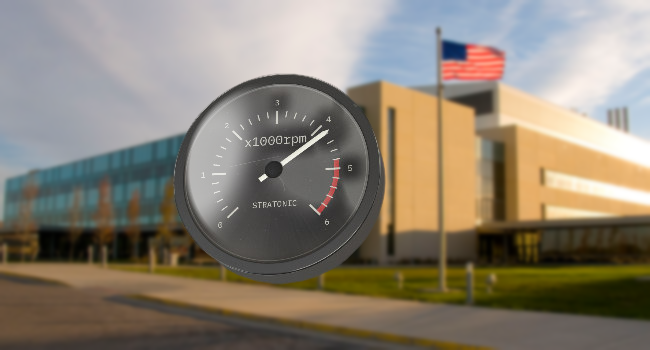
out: **4200** rpm
